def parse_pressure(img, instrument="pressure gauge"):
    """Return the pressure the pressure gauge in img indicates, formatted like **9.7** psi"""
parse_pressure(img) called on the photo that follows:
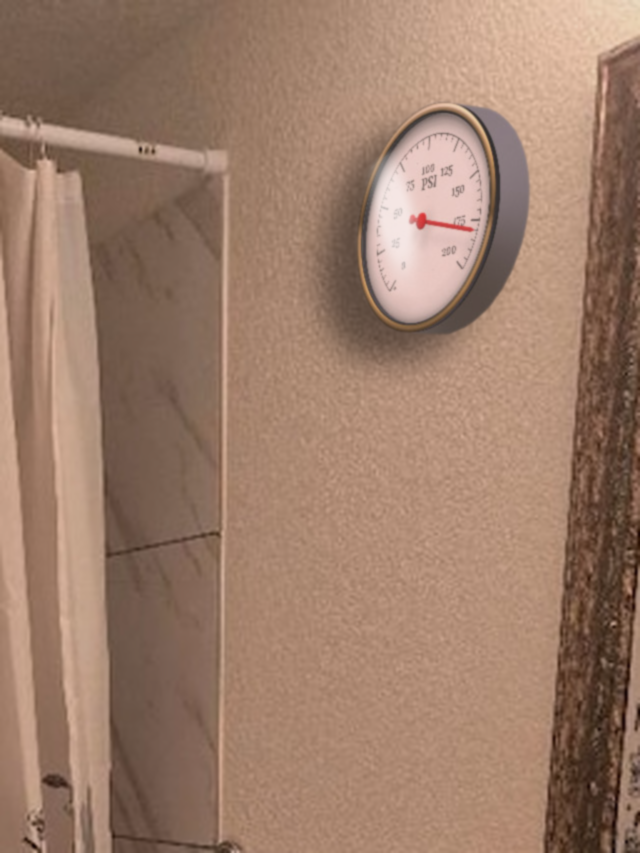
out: **180** psi
